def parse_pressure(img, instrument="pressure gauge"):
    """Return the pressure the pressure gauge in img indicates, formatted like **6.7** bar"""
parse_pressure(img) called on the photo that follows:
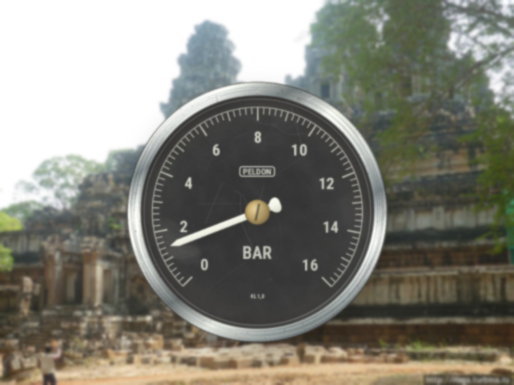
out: **1.4** bar
